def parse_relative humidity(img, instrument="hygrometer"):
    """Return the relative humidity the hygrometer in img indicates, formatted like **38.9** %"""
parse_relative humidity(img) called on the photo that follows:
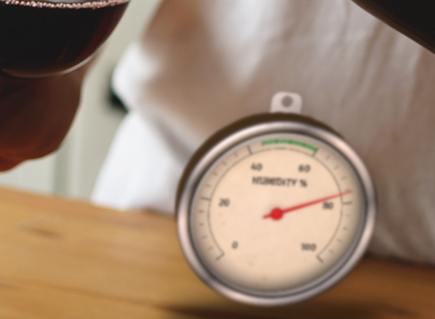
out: **76** %
